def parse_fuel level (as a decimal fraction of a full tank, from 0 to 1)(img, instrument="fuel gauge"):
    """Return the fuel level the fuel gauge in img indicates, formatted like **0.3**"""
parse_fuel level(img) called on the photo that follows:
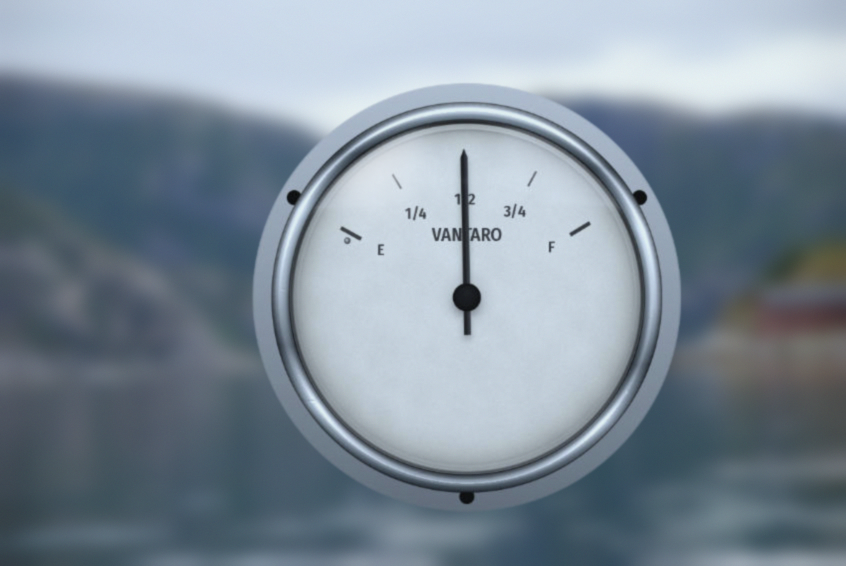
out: **0.5**
